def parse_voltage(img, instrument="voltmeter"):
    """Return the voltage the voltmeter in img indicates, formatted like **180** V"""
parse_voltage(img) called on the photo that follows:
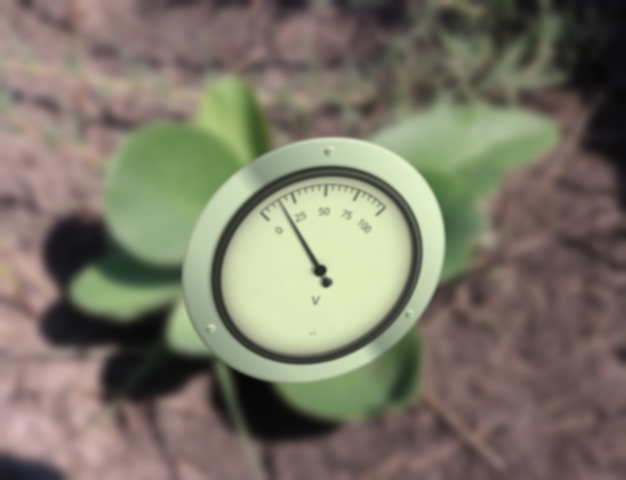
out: **15** V
